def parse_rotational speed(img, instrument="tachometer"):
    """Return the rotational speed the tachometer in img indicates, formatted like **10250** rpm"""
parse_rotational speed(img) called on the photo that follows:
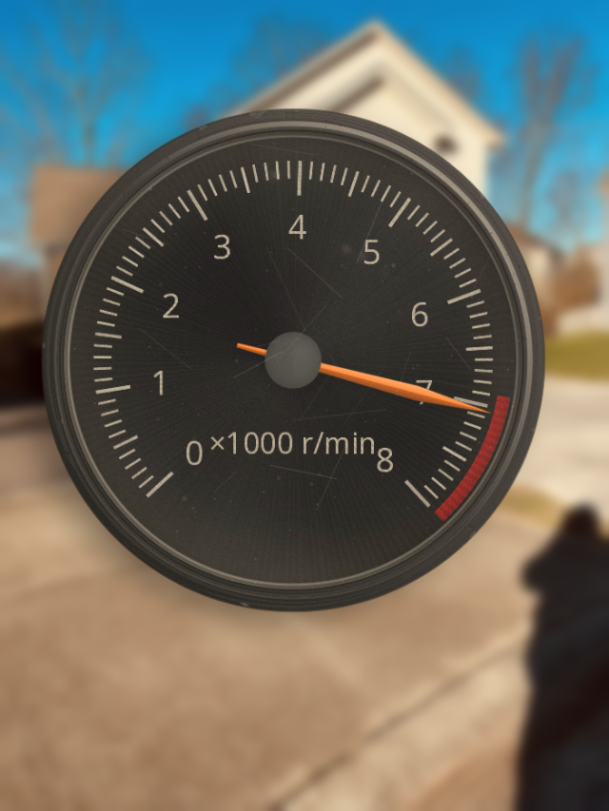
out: **7050** rpm
